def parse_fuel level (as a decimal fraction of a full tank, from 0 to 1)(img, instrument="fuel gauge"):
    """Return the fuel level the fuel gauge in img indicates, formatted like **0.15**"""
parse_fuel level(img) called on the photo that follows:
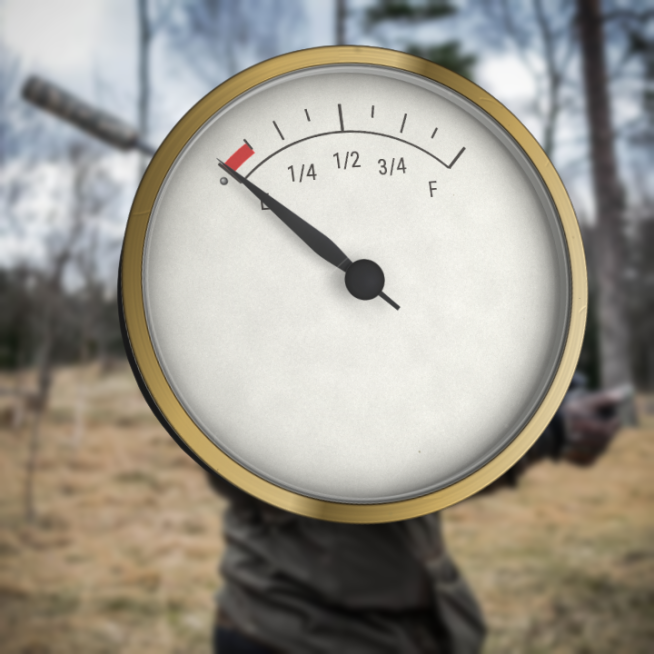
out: **0**
